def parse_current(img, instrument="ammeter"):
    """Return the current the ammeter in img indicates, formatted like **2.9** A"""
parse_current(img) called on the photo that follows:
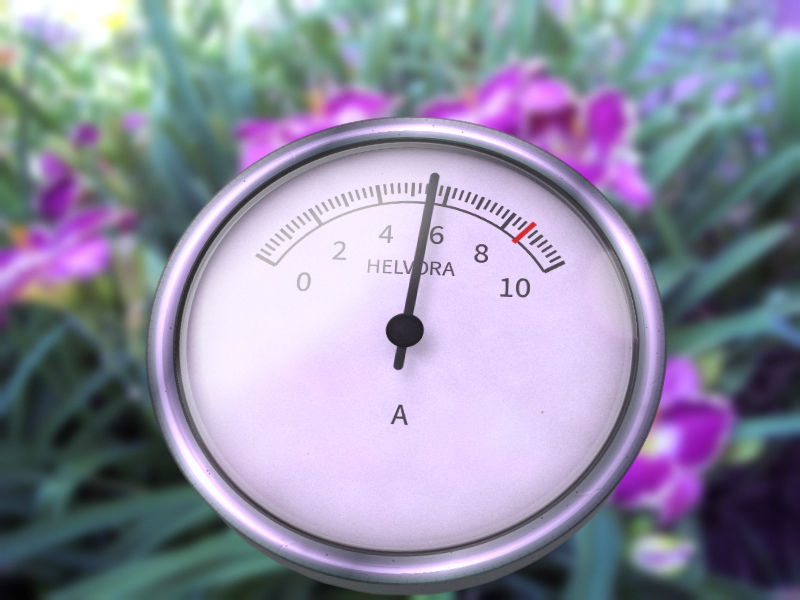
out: **5.6** A
